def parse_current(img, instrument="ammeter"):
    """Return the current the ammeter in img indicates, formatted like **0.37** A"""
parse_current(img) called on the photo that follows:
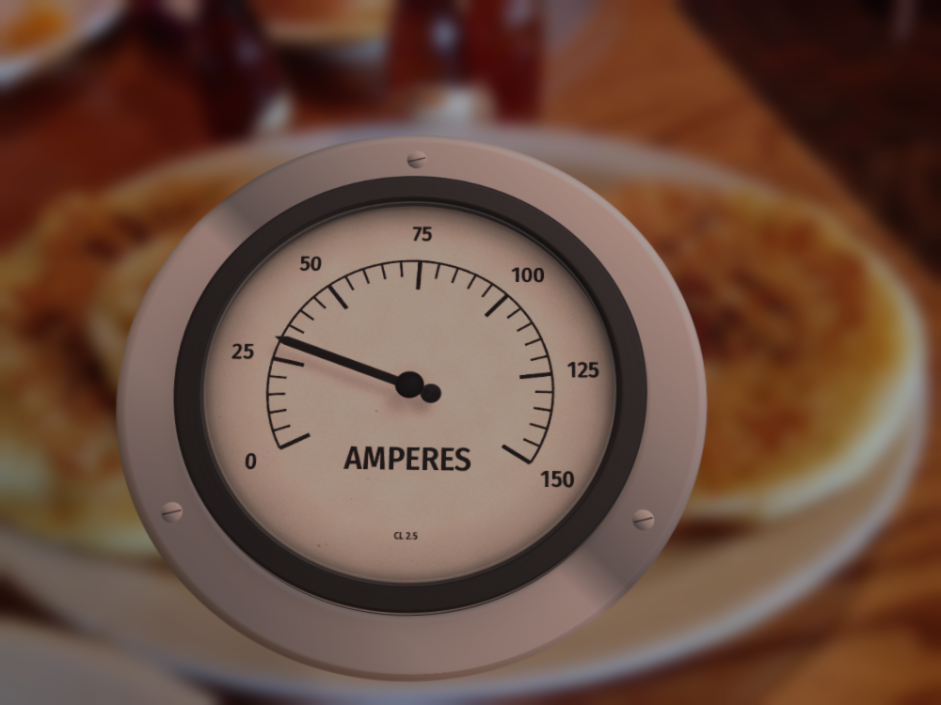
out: **30** A
